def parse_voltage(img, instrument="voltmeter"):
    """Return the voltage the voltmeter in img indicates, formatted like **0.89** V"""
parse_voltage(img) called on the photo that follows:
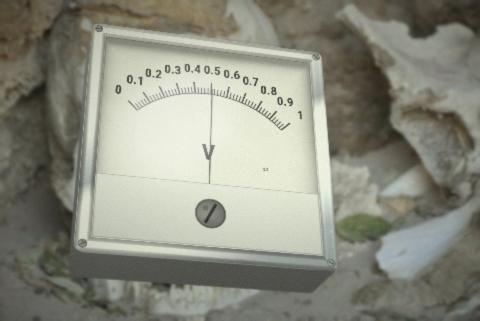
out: **0.5** V
